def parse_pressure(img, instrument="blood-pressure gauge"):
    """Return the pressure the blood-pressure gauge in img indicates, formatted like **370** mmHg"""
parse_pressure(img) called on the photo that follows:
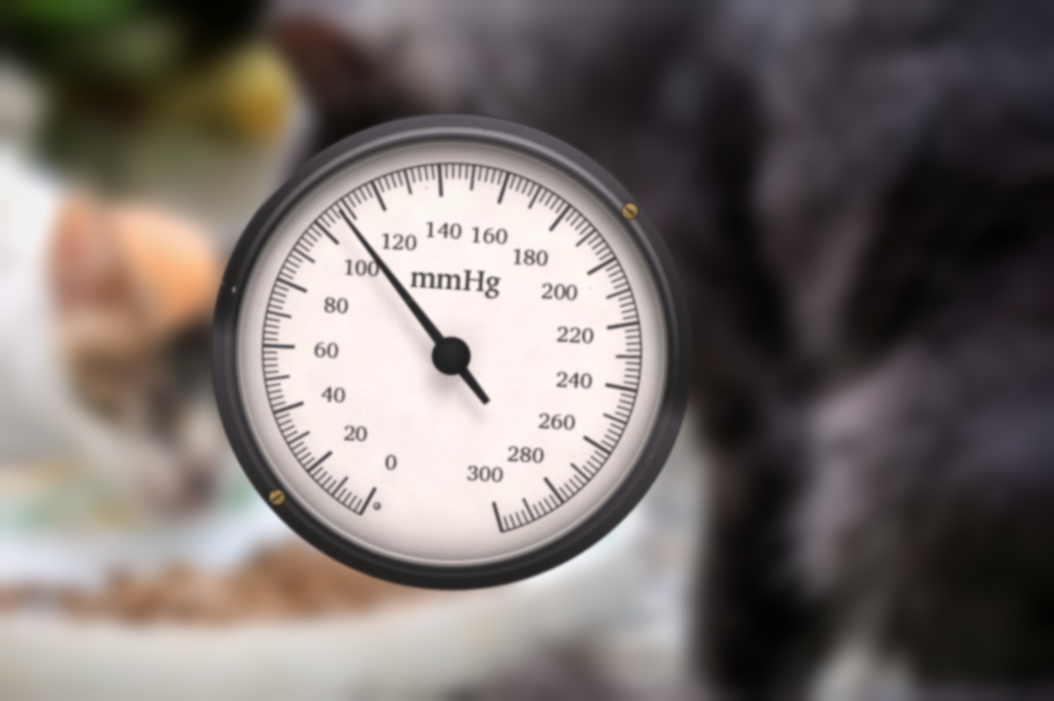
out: **108** mmHg
